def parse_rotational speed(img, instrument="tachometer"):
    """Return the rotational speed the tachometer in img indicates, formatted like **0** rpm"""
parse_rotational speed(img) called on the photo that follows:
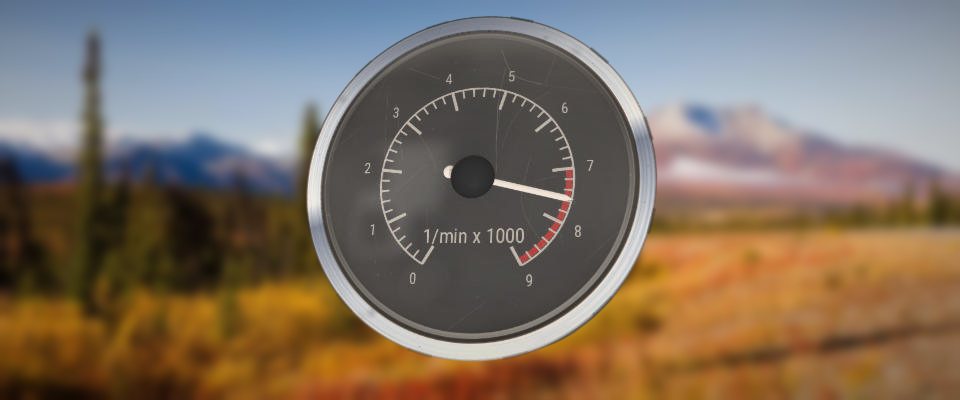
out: **7600** rpm
